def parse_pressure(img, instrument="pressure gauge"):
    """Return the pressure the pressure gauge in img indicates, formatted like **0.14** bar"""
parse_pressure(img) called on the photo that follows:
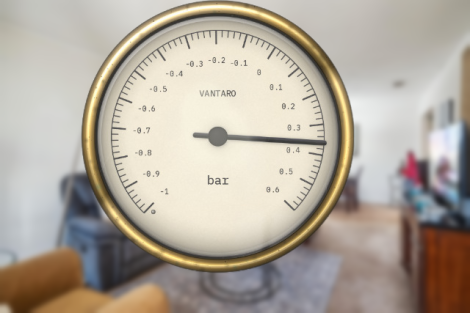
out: **0.36** bar
